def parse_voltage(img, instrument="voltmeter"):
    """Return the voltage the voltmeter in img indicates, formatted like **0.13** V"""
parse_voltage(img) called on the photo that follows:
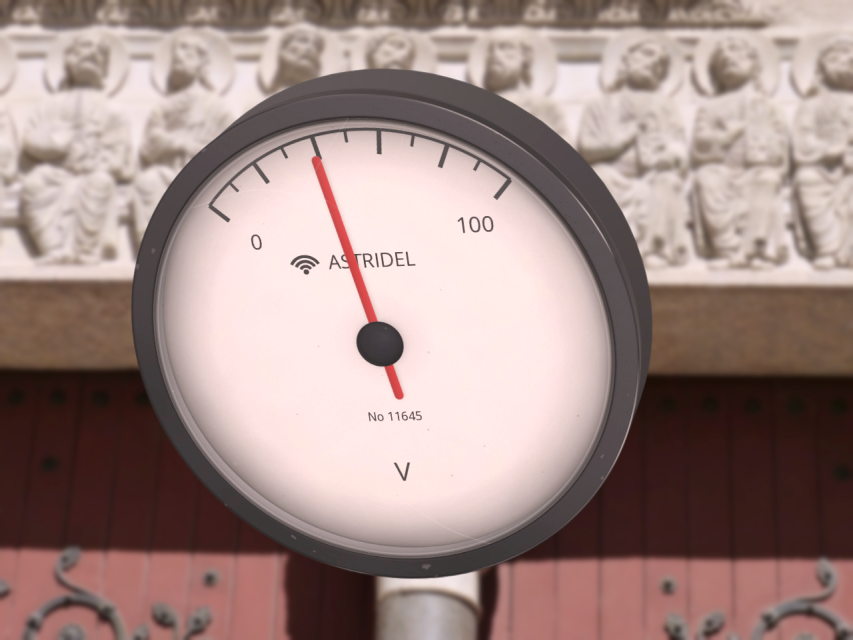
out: **40** V
